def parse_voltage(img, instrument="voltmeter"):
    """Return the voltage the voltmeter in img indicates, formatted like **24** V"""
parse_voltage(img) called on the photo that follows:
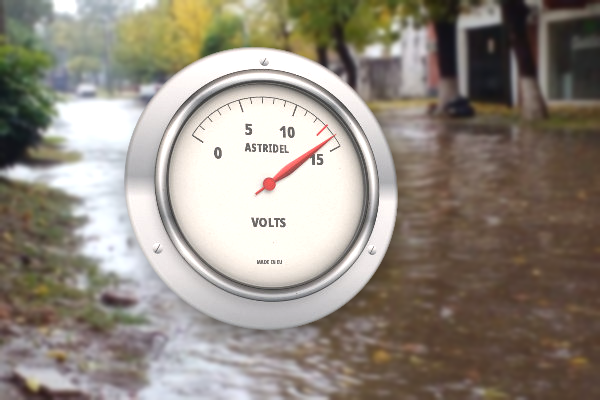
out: **14** V
